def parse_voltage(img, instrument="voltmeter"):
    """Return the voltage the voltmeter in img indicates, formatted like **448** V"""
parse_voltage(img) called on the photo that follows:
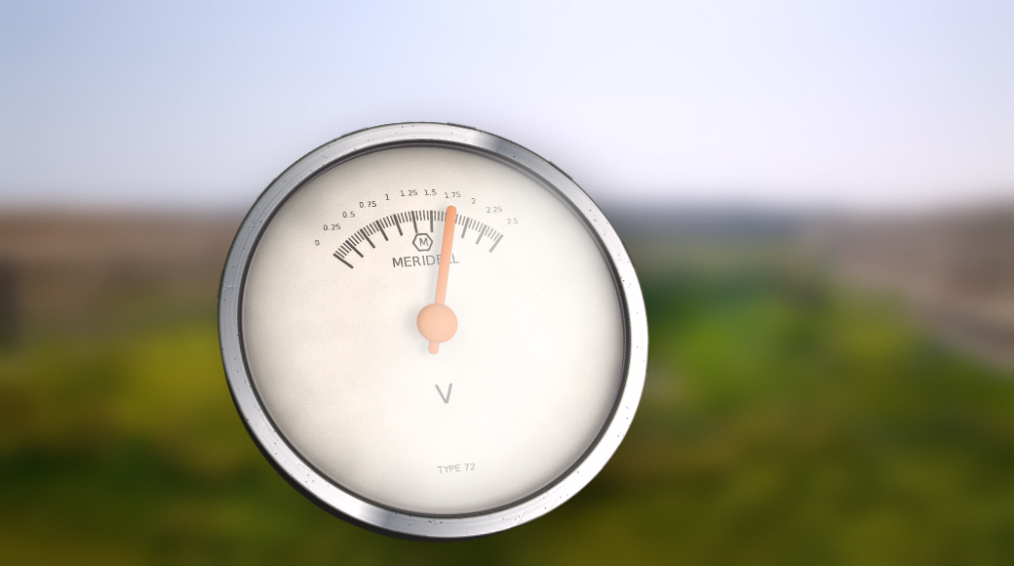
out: **1.75** V
